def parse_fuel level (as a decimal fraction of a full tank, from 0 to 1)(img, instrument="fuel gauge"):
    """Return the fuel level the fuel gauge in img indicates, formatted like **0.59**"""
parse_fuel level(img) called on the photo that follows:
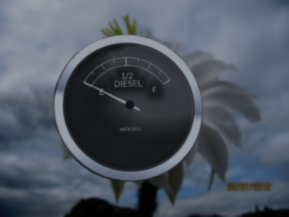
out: **0**
